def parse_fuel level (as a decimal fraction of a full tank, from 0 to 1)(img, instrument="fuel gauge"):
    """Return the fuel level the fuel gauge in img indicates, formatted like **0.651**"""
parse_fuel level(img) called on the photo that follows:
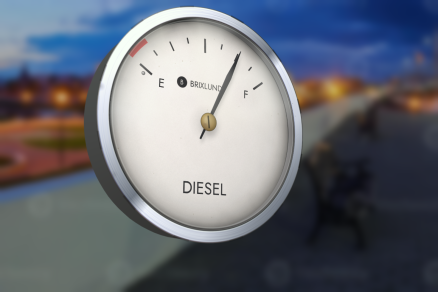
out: **0.75**
